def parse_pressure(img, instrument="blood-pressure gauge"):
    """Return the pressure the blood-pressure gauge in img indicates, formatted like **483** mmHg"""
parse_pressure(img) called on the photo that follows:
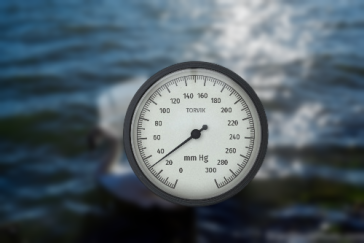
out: **30** mmHg
